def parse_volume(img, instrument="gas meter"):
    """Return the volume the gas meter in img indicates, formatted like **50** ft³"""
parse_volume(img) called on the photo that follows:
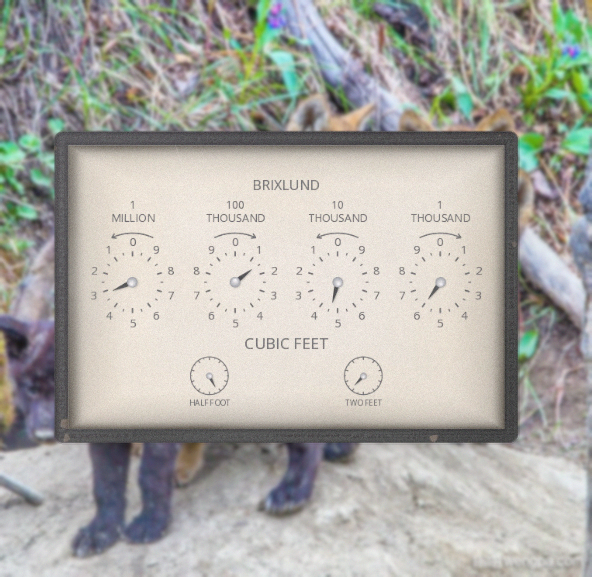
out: **314600** ft³
